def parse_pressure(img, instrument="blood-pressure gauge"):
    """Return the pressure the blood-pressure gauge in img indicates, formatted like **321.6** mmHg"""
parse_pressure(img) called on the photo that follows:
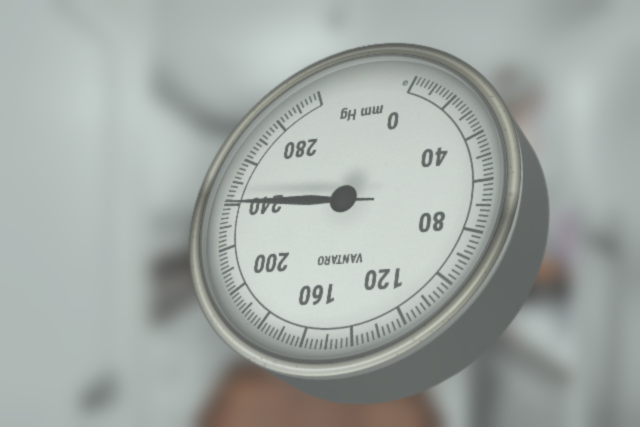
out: **240** mmHg
